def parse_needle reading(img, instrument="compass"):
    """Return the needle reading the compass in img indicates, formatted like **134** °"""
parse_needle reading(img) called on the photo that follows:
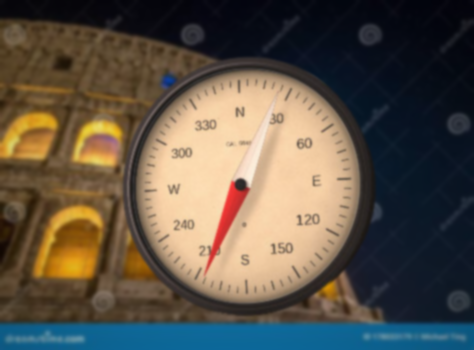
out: **205** °
